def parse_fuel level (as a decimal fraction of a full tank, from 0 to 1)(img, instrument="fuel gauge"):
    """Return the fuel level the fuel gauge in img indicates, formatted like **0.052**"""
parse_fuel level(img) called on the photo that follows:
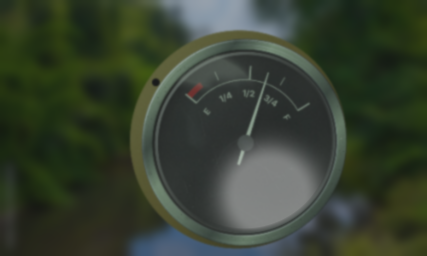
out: **0.625**
